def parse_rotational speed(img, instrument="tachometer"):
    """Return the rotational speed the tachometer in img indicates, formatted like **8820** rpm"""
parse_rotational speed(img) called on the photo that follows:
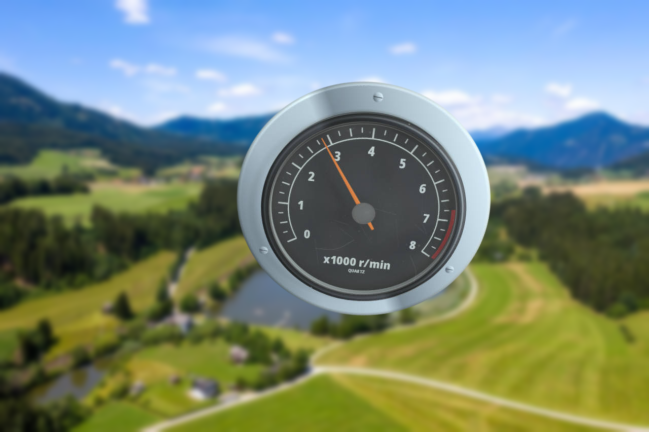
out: **2875** rpm
